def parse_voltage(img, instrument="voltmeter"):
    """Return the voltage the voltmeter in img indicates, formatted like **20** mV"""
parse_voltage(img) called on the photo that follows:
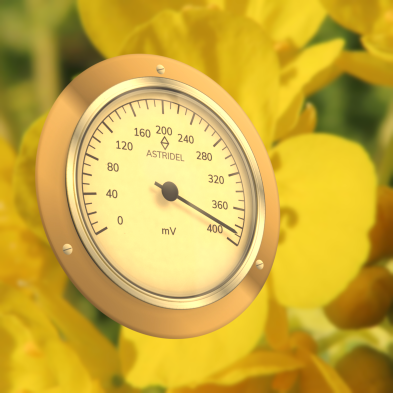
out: **390** mV
